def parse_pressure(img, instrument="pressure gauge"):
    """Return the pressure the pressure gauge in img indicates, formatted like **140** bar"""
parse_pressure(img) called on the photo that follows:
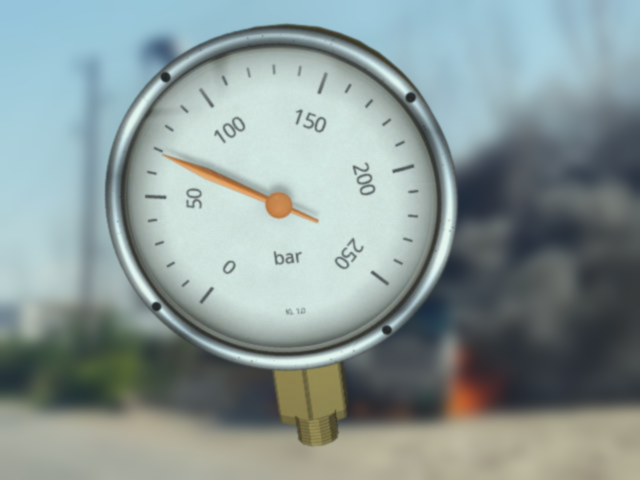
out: **70** bar
